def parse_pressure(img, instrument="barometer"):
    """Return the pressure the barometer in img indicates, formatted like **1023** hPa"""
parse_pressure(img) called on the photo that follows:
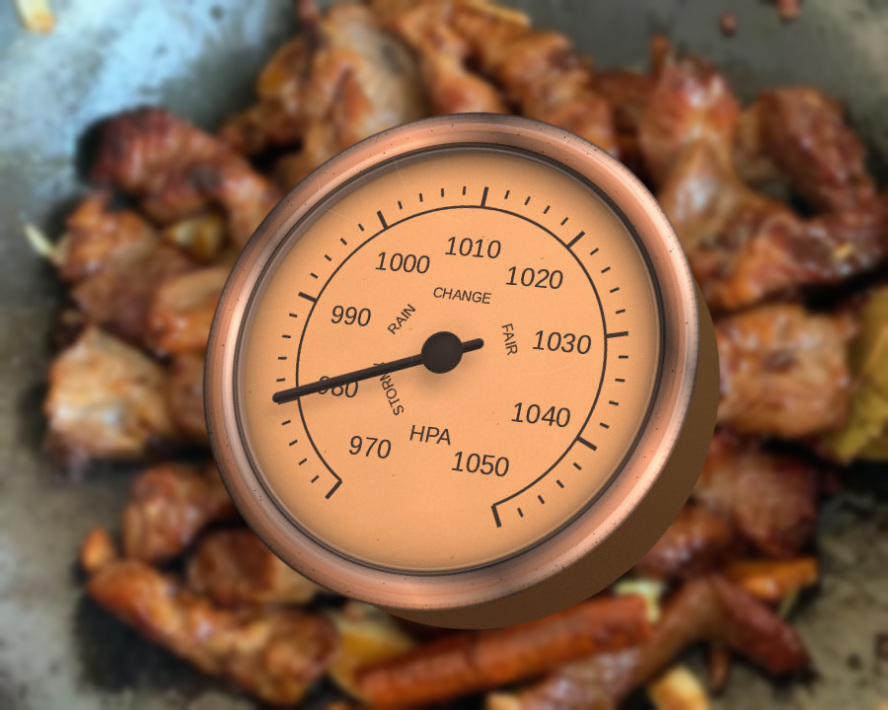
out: **980** hPa
